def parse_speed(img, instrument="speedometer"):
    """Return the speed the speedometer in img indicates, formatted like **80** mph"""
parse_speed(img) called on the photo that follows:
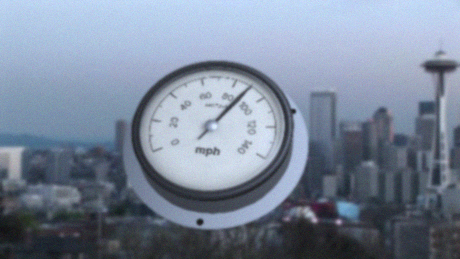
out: **90** mph
